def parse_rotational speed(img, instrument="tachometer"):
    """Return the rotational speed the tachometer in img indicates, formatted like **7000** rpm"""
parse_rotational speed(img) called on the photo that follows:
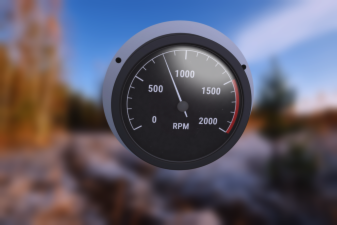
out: **800** rpm
